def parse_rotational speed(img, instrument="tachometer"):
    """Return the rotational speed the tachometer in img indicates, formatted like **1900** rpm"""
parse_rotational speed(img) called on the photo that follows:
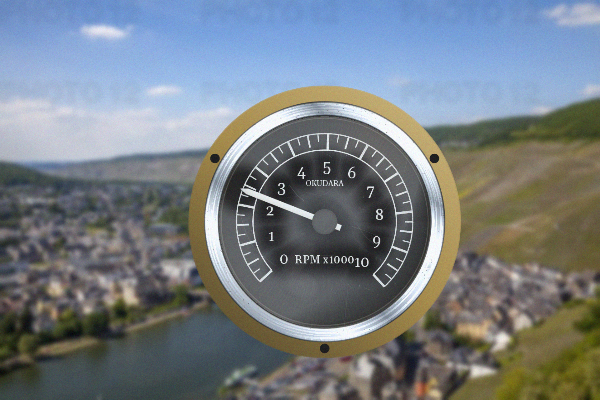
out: **2375** rpm
